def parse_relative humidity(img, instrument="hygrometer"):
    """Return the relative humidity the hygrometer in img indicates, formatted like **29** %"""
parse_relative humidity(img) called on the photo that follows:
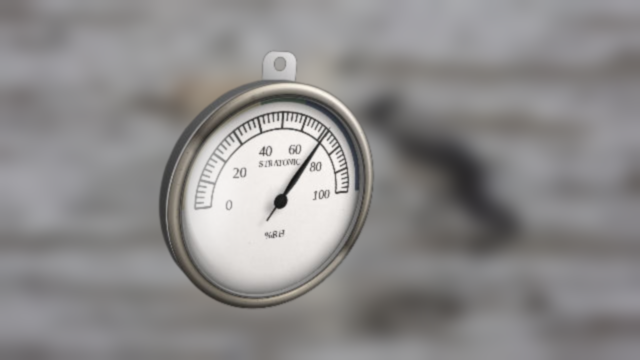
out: **70** %
